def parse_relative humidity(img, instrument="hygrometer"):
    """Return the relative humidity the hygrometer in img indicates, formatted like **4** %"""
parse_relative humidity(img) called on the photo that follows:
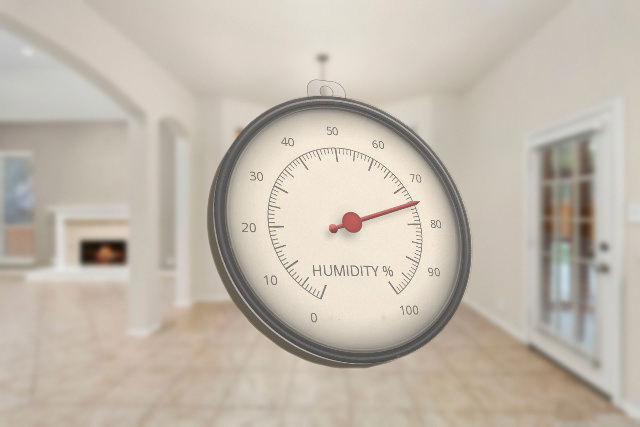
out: **75** %
